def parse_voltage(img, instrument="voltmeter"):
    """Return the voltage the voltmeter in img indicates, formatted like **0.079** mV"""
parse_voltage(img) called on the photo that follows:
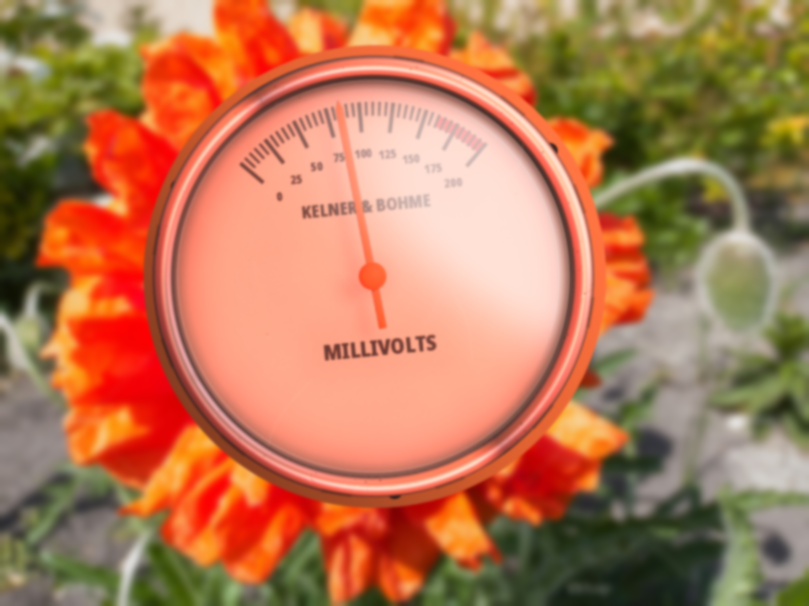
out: **85** mV
